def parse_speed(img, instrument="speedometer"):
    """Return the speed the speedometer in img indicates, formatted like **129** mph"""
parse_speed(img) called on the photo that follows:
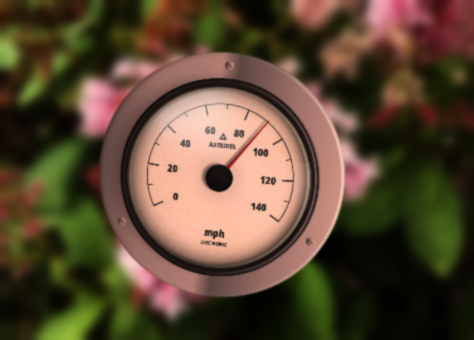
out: **90** mph
